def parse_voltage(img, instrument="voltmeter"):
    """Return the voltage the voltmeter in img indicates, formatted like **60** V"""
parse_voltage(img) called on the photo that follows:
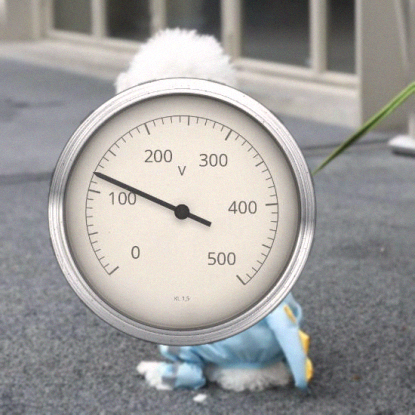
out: **120** V
